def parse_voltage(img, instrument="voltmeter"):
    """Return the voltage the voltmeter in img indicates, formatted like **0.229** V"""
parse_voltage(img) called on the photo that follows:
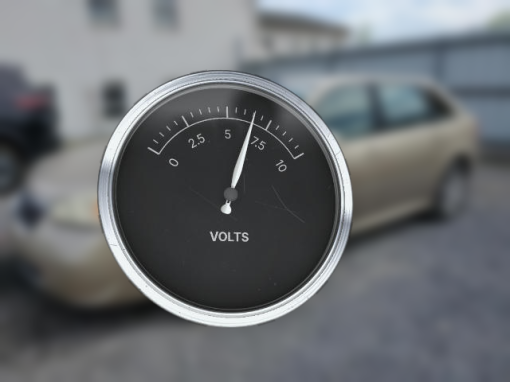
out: **6.5** V
